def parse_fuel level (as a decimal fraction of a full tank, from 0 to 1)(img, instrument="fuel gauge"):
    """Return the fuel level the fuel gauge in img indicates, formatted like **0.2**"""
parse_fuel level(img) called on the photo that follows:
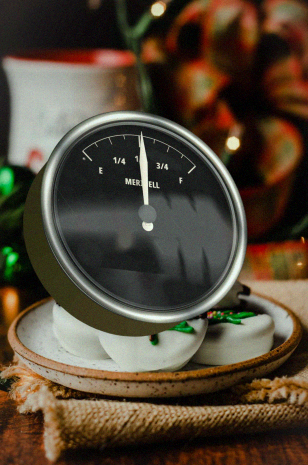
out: **0.5**
